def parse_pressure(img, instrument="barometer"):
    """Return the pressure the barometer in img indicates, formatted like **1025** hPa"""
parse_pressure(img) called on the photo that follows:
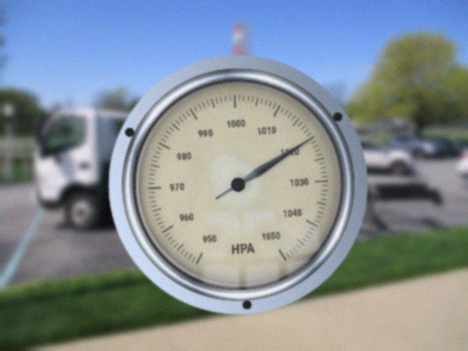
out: **1020** hPa
